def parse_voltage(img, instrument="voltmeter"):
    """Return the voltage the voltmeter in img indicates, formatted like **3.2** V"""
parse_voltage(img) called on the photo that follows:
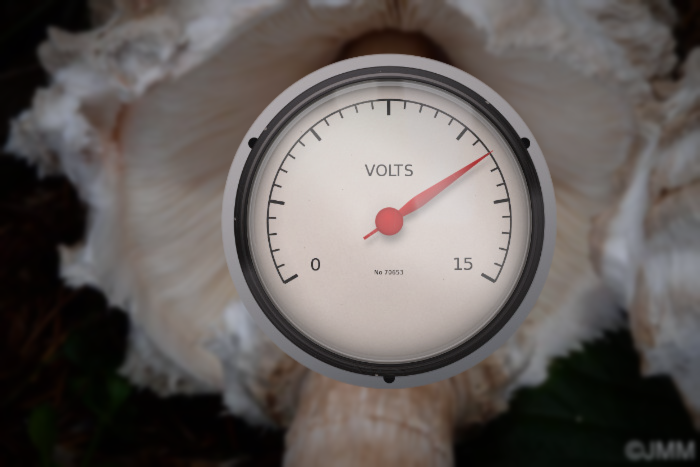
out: **11** V
